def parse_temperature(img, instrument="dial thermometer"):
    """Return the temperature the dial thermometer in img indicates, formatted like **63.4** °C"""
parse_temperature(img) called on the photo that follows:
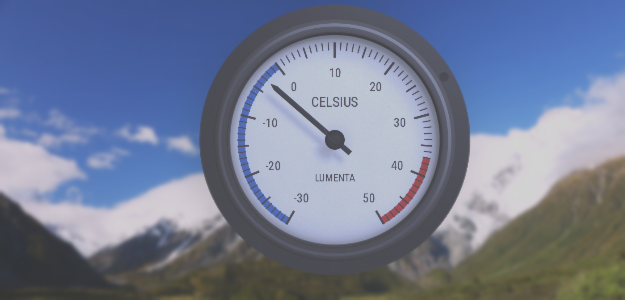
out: **-3** °C
